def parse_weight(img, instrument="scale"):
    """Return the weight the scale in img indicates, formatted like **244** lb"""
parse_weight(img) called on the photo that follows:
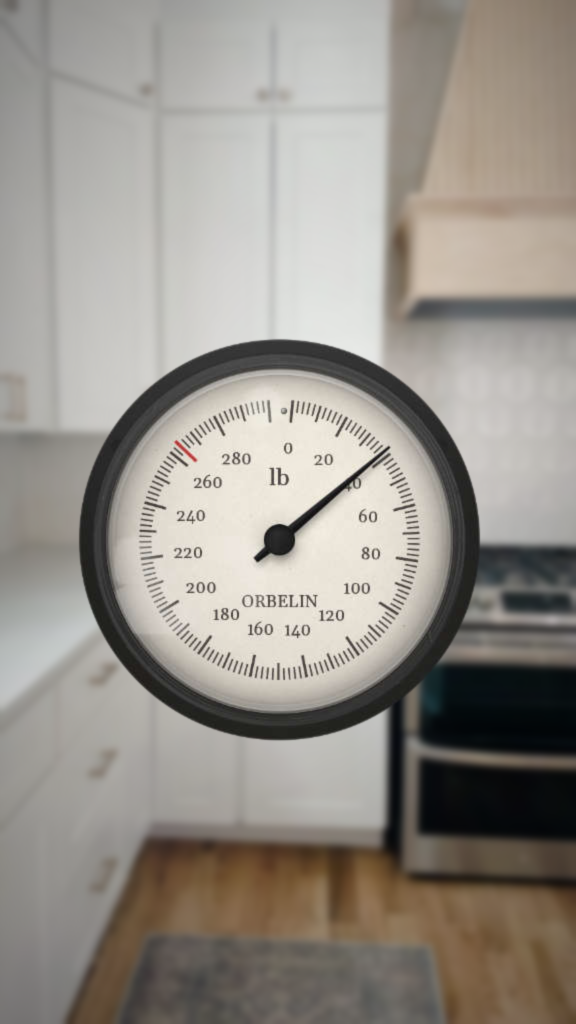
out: **38** lb
